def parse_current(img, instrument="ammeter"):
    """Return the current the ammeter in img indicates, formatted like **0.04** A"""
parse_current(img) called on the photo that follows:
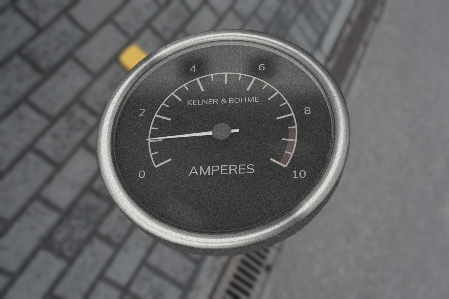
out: **1** A
